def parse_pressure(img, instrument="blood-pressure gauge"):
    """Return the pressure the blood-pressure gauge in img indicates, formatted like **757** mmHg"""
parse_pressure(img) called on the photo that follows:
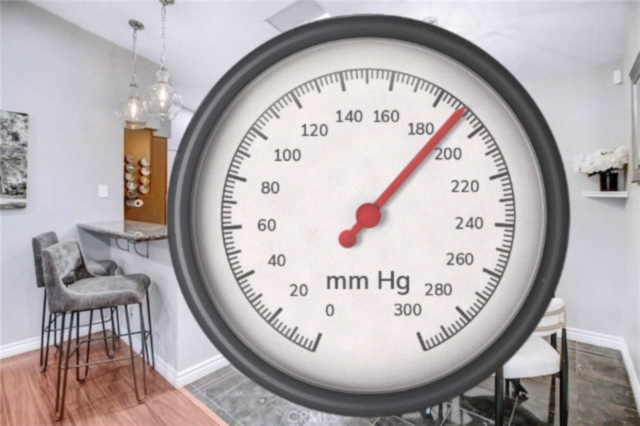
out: **190** mmHg
